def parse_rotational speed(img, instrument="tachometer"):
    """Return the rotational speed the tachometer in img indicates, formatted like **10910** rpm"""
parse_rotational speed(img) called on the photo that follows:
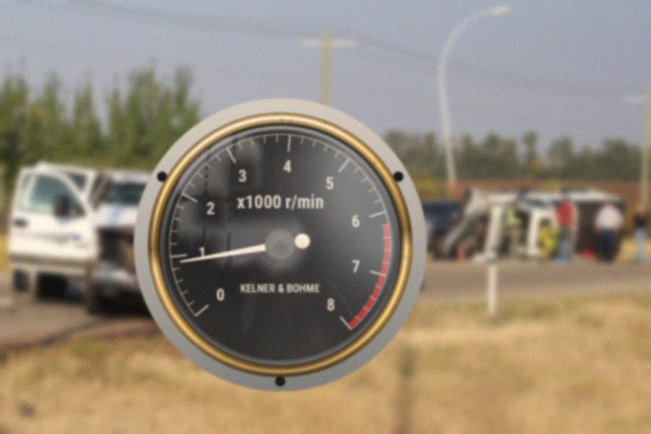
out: **900** rpm
